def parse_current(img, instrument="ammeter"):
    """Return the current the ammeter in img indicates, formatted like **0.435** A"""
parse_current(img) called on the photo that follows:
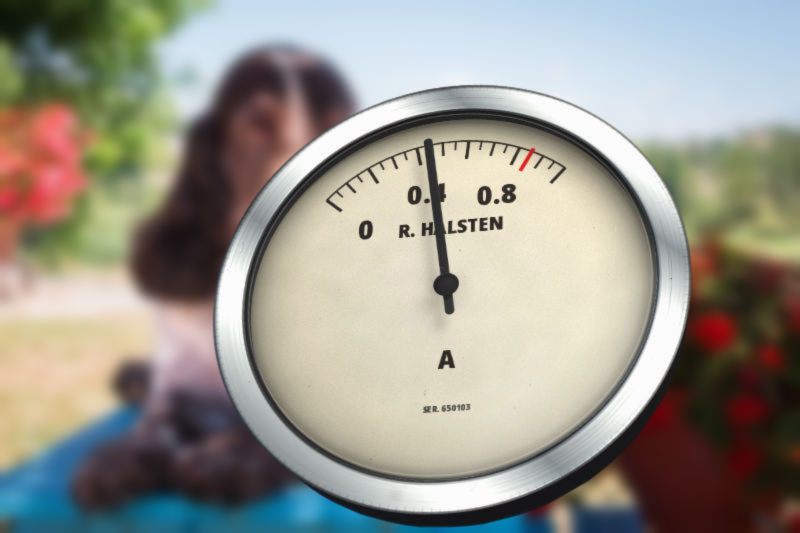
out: **0.45** A
